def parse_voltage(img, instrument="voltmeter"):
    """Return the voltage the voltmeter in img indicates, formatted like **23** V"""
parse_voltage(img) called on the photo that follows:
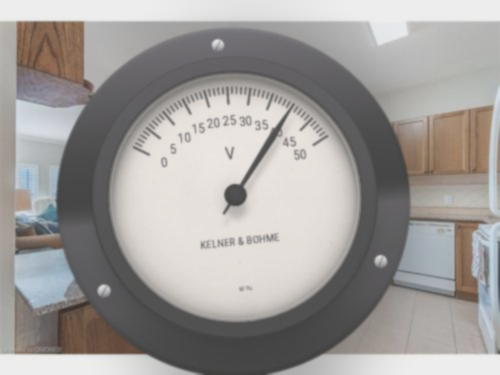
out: **40** V
